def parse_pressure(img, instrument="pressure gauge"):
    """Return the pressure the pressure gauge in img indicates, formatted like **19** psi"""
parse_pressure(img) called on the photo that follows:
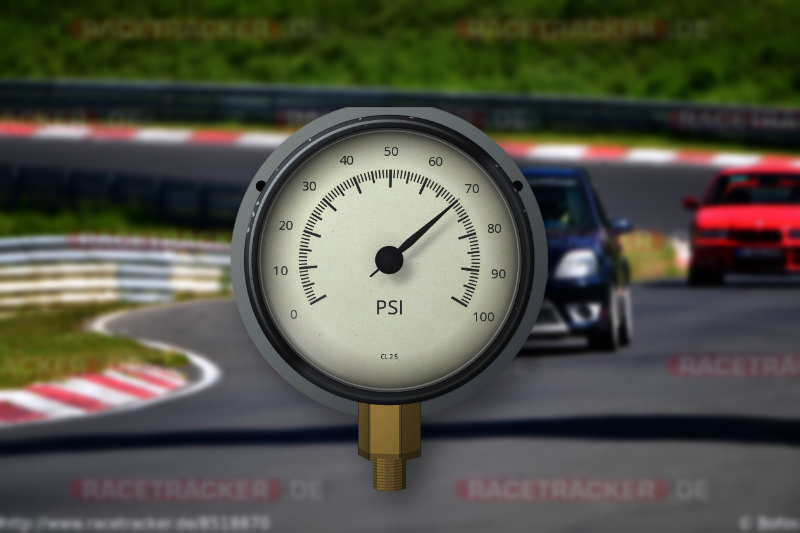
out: **70** psi
